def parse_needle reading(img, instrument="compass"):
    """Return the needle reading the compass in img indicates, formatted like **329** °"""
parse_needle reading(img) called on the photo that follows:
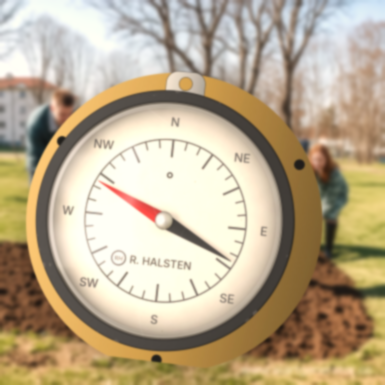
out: **295** °
